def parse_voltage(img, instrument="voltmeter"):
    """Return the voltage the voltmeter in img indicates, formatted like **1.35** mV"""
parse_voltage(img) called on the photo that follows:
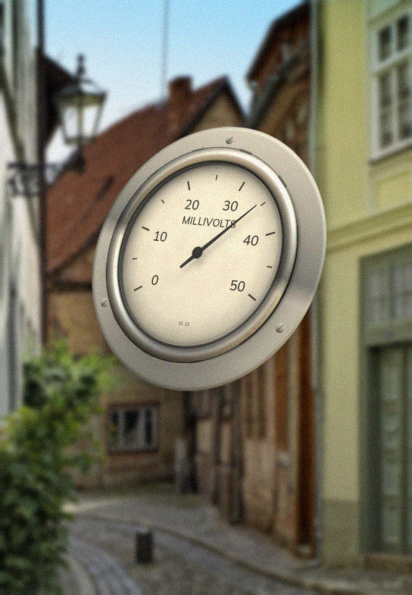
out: **35** mV
